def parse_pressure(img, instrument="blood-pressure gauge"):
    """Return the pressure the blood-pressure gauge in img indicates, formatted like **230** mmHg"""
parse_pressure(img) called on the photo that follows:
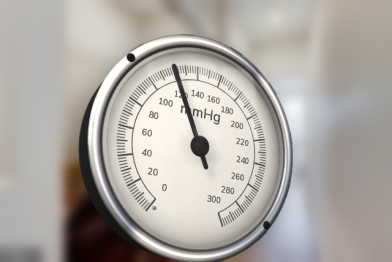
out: **120** mmHg
